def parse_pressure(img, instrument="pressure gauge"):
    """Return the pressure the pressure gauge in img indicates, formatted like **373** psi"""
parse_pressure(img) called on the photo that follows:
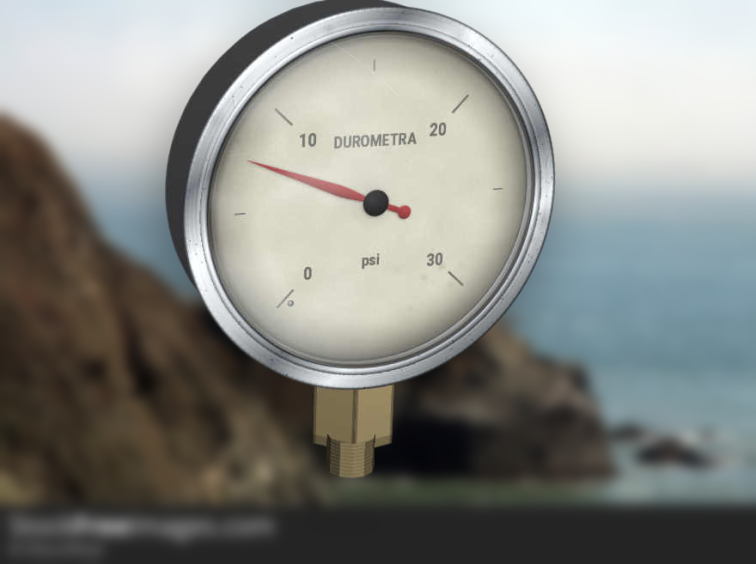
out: **7.5** psi
